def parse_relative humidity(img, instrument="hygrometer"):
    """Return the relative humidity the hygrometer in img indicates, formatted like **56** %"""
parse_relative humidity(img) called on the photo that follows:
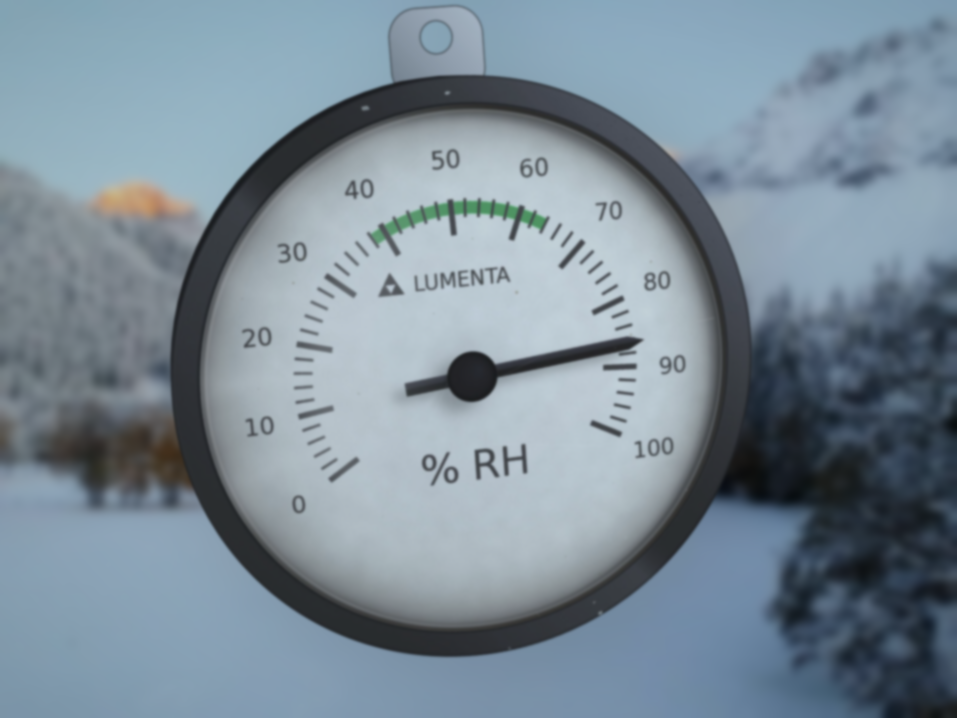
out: **86** %
